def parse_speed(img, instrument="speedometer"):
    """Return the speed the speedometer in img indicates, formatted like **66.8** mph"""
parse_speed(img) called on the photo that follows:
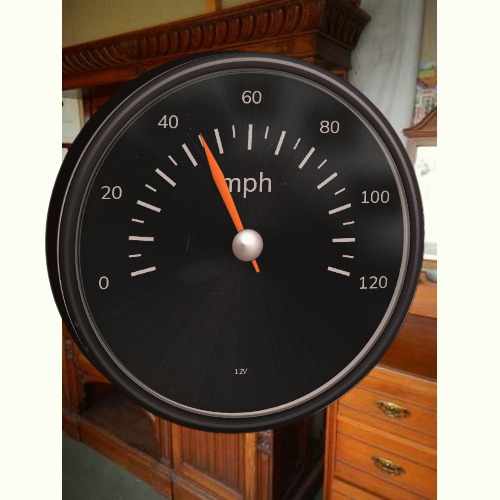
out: **45** mph
